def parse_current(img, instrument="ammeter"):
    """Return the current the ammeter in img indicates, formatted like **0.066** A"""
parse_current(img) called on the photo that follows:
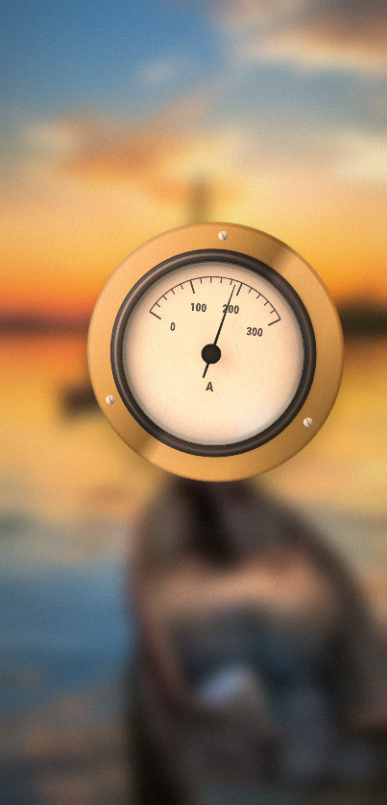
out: **190** A
